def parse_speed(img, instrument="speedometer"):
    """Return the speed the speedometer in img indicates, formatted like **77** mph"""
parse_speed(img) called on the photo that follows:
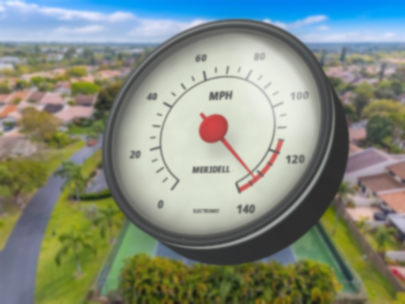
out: **132.5** mph
